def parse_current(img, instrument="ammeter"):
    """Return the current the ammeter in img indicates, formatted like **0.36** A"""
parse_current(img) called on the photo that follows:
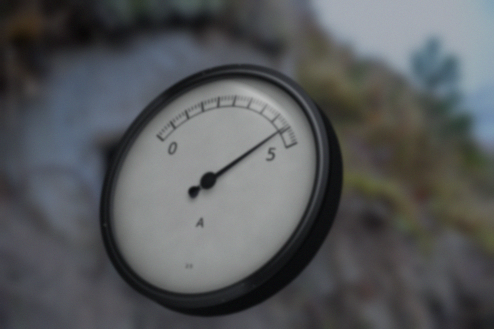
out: **4.5** A
